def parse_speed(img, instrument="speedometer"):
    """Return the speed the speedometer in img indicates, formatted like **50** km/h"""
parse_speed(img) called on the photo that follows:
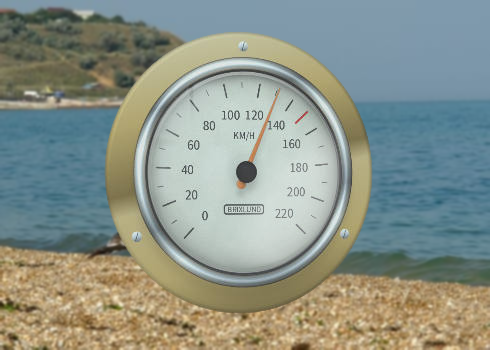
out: **130** km/h
